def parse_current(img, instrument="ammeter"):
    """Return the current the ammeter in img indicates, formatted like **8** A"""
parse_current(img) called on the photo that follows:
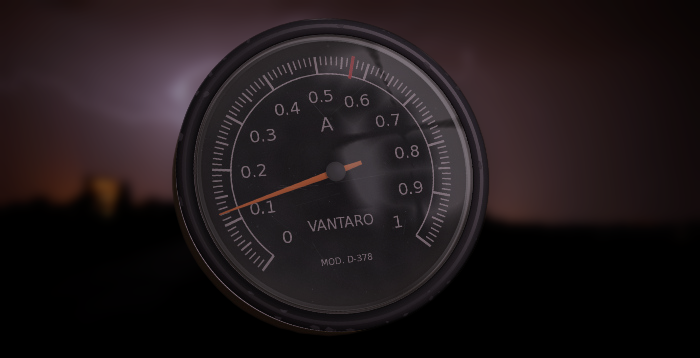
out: **0.12** A
